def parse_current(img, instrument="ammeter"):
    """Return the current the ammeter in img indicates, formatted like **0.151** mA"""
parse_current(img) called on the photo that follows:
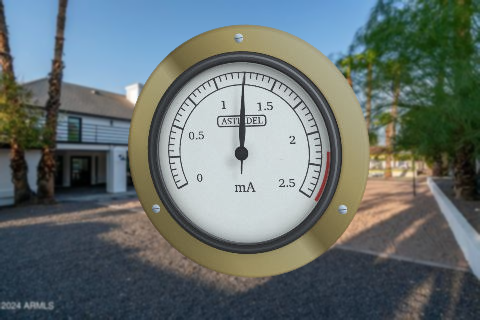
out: **1.25** mA
